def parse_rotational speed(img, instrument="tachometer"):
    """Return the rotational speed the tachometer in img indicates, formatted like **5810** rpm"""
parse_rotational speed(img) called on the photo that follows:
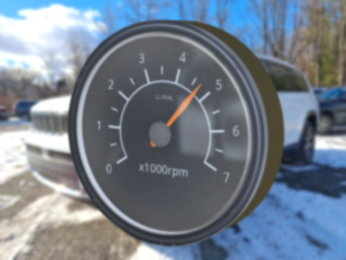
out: **4750** rpm
